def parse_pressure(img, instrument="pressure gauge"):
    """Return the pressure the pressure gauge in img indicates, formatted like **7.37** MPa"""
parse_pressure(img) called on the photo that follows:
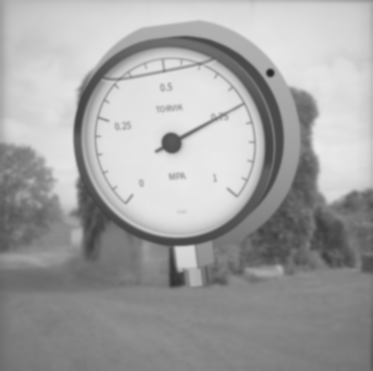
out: **0.75** MPa
